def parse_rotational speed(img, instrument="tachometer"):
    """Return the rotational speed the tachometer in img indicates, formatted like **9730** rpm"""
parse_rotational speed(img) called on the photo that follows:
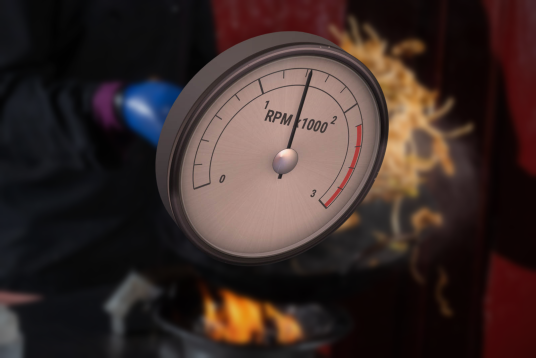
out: **1400** rpm
